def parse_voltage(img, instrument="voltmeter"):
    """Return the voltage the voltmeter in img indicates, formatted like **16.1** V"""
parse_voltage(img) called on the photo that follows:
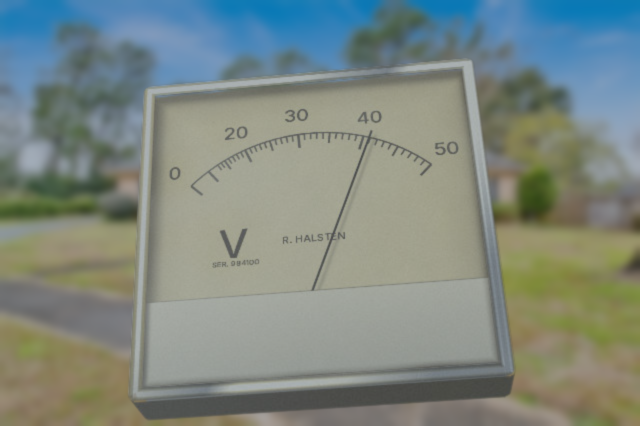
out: **41** V
